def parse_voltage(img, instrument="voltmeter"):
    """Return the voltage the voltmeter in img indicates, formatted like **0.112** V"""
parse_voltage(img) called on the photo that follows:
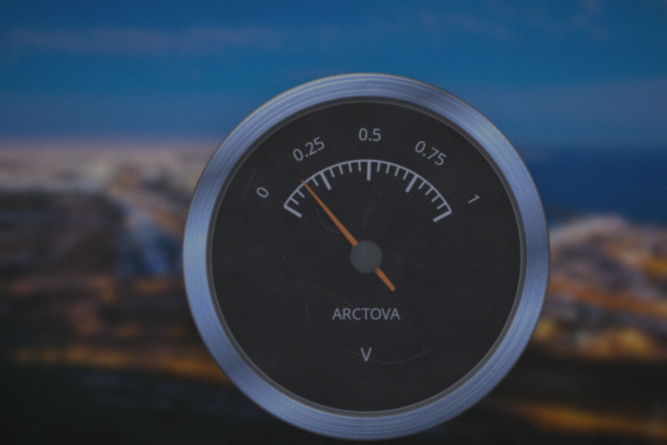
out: **0.15** V
